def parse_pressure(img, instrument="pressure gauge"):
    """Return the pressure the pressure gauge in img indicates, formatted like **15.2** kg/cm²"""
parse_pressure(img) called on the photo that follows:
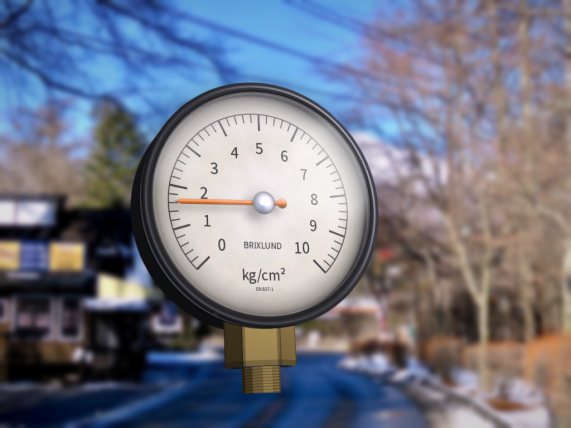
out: **1.6** kg/cm²
